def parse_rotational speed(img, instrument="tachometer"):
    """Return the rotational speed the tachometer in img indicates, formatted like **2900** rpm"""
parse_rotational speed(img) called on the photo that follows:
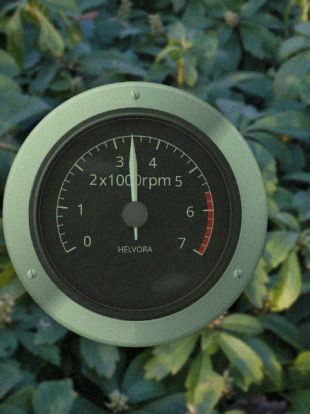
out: **3400** rpm
